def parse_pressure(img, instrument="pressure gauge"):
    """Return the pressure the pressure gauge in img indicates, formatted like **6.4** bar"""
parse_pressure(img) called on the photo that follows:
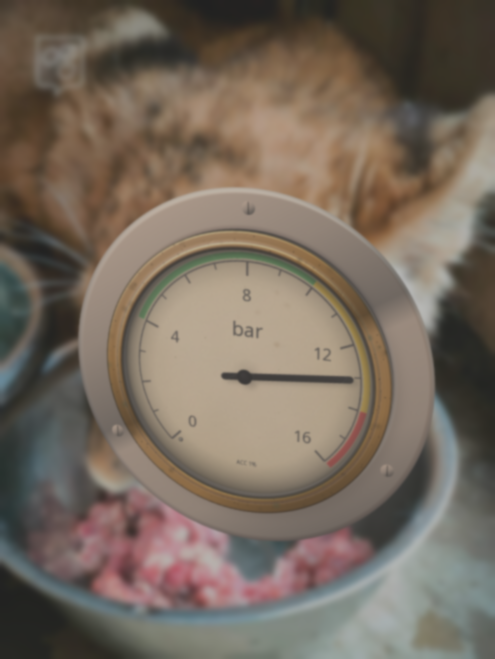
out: **13** bar
